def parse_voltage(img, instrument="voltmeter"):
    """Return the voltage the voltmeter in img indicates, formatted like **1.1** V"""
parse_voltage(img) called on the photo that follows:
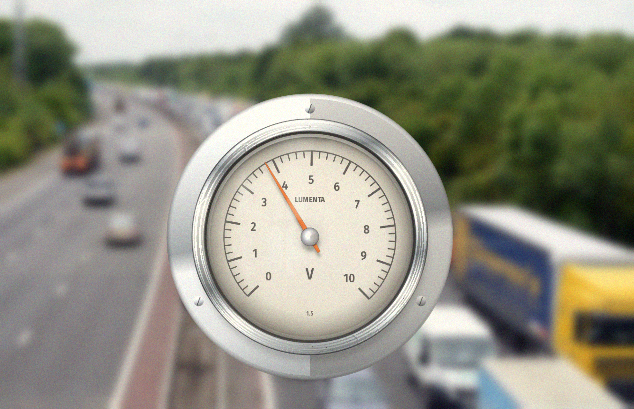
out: **3.8** V
